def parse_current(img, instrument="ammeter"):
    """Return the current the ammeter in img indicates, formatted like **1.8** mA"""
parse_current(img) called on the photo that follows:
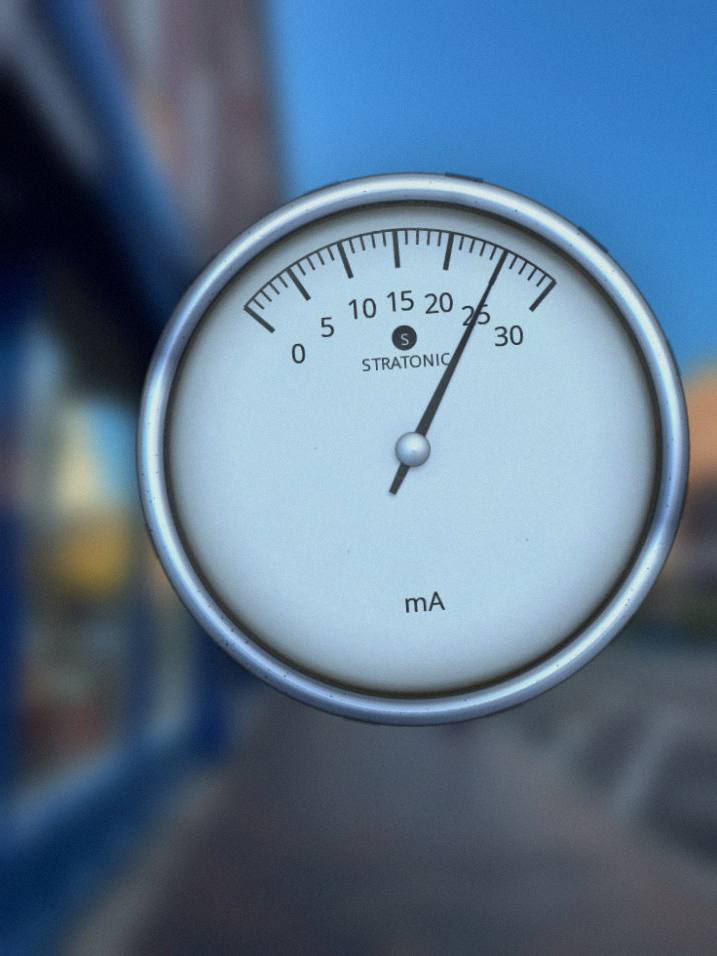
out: **25** mA
